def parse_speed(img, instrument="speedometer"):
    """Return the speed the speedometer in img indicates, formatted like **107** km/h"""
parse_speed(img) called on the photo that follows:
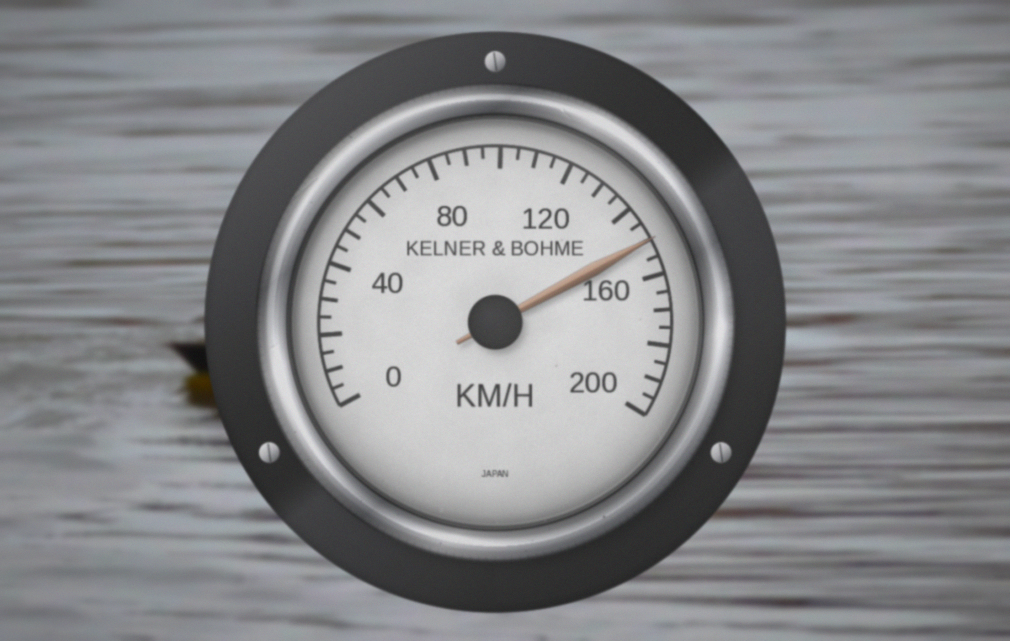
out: **150** km/h
